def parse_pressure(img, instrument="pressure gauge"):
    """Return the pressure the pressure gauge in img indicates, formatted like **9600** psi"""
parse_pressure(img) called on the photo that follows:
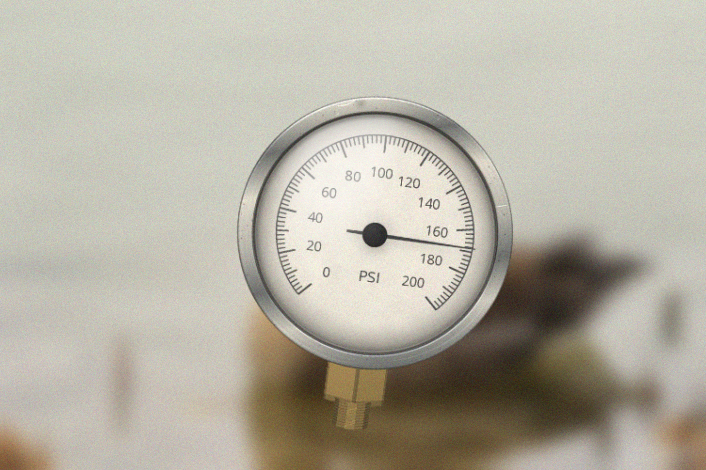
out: **168** psi
